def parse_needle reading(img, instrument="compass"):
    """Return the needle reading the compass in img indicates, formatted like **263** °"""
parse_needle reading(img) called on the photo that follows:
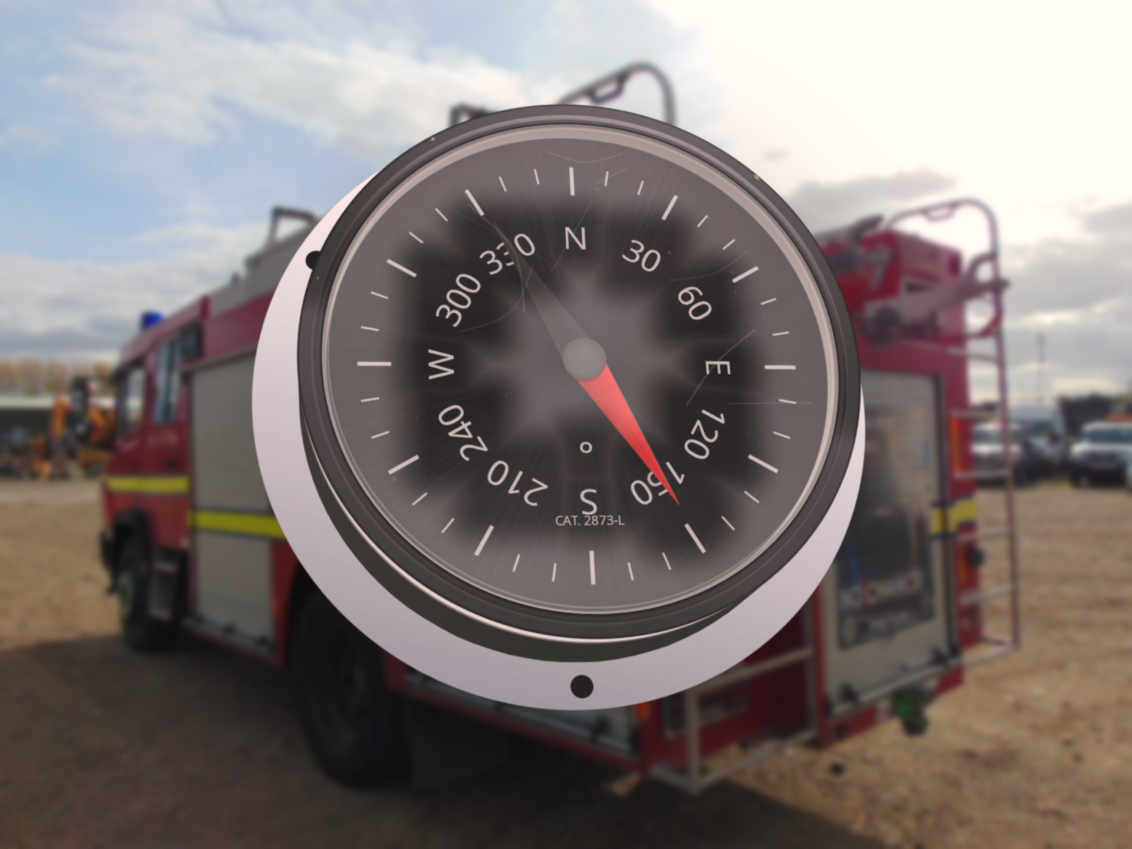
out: **150** °
